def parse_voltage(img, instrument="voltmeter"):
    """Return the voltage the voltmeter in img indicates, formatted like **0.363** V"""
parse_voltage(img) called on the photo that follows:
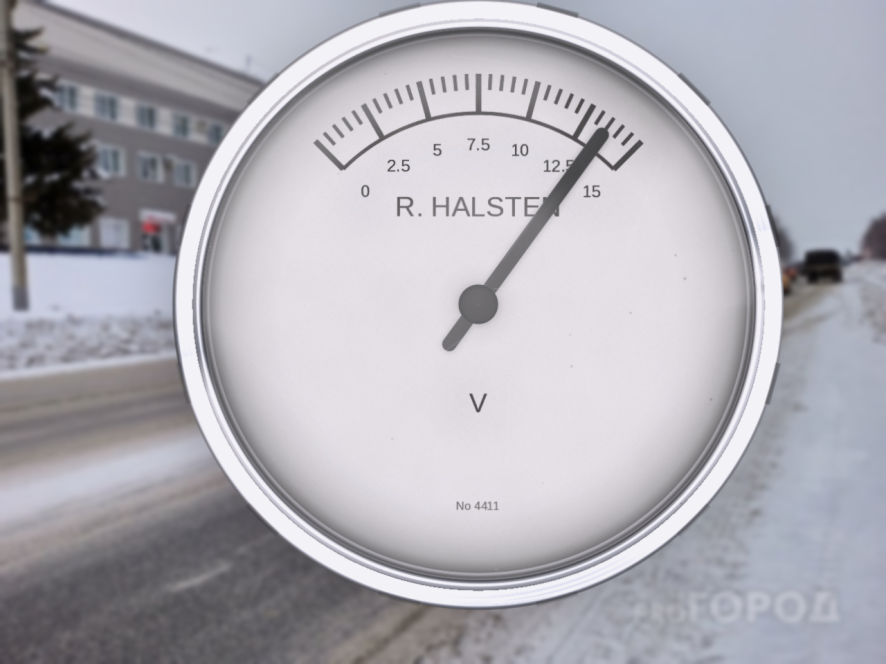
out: **13.5** V
